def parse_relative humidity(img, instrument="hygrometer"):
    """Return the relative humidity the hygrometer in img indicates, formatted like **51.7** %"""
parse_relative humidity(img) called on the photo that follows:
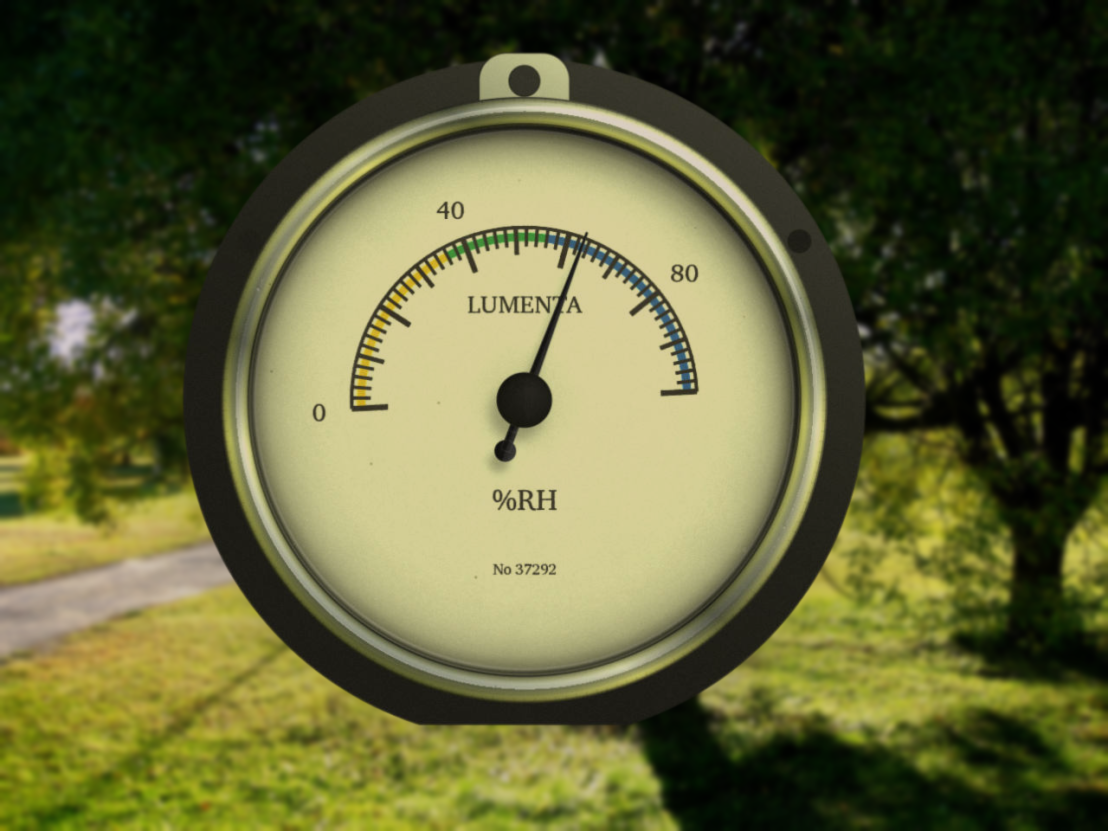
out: **63** %
